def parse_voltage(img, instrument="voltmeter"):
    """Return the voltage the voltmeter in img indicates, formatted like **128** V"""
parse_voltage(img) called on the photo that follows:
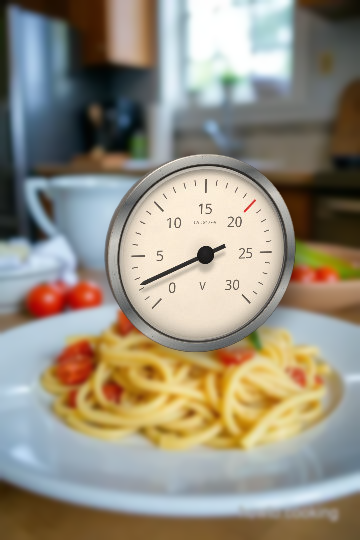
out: **2.5** V
